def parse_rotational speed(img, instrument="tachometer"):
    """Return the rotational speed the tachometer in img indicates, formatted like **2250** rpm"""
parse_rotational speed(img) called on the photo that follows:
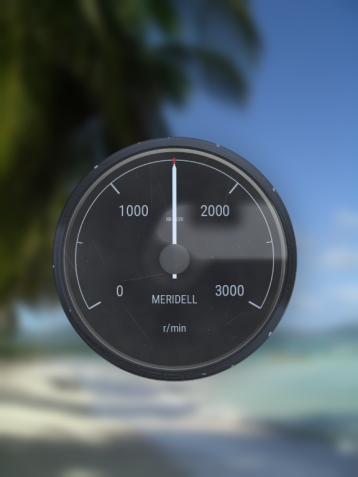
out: **1500** rpm
